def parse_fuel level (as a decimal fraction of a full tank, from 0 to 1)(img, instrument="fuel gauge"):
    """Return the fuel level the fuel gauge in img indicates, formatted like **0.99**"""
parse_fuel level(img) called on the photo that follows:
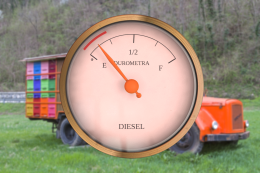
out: **0.125**
